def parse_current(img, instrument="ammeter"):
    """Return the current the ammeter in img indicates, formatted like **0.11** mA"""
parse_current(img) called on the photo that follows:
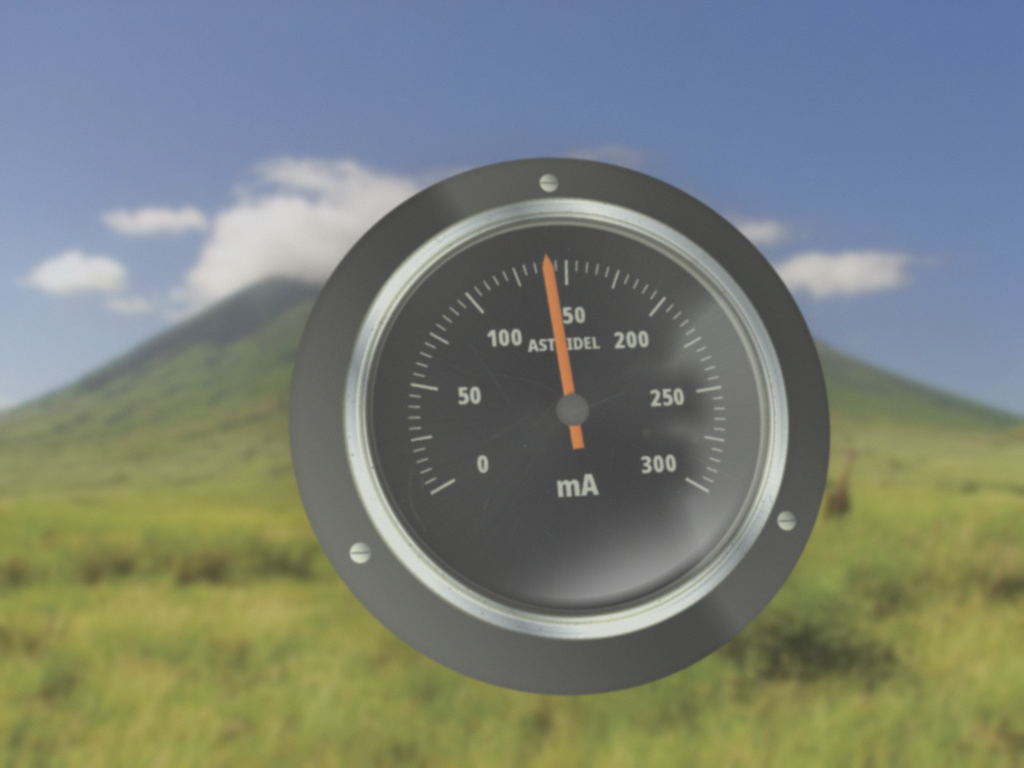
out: **140** mA
